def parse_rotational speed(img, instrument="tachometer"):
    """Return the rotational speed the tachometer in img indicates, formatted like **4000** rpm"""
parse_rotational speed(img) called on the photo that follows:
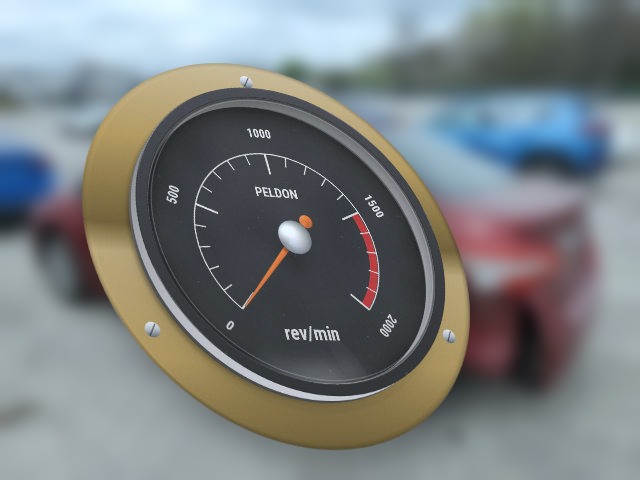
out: **0** rpm
